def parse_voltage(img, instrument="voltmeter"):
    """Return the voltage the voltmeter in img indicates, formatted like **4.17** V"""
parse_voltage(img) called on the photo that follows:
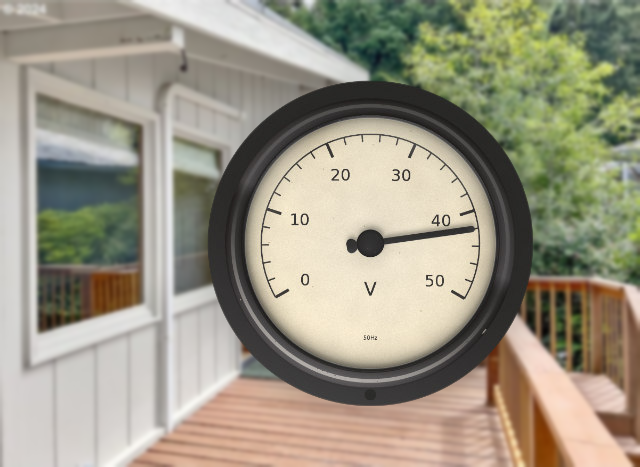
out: **42** V
